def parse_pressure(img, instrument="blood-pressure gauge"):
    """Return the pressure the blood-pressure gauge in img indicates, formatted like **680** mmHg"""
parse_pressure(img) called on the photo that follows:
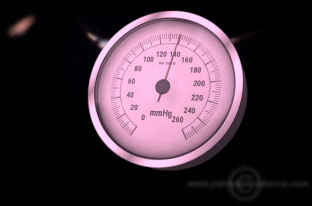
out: **140** mmHg
